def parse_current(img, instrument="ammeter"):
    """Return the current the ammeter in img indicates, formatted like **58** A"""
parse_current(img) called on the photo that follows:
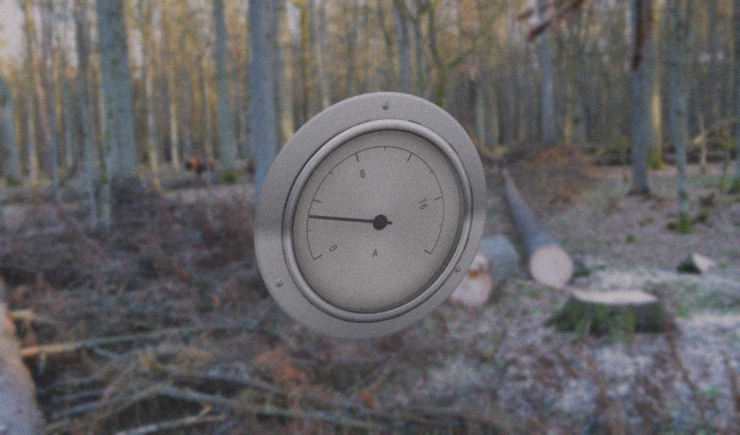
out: **3** A
